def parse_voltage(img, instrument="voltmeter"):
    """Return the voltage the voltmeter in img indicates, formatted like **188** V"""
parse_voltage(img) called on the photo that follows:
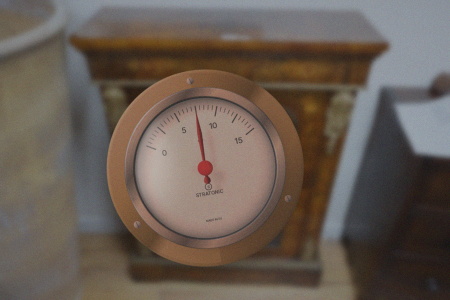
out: **7.5** V
